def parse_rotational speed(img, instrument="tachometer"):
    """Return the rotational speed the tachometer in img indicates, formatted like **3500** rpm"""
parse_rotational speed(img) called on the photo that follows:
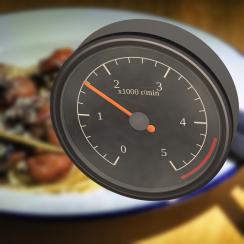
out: **1600** rpm
